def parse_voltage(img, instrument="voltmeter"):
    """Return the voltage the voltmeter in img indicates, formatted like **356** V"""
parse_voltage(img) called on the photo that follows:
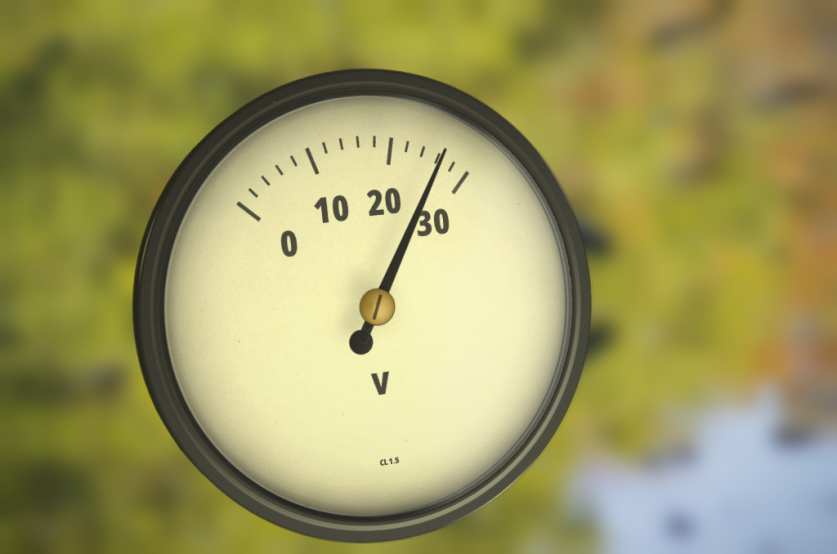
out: **26** V
